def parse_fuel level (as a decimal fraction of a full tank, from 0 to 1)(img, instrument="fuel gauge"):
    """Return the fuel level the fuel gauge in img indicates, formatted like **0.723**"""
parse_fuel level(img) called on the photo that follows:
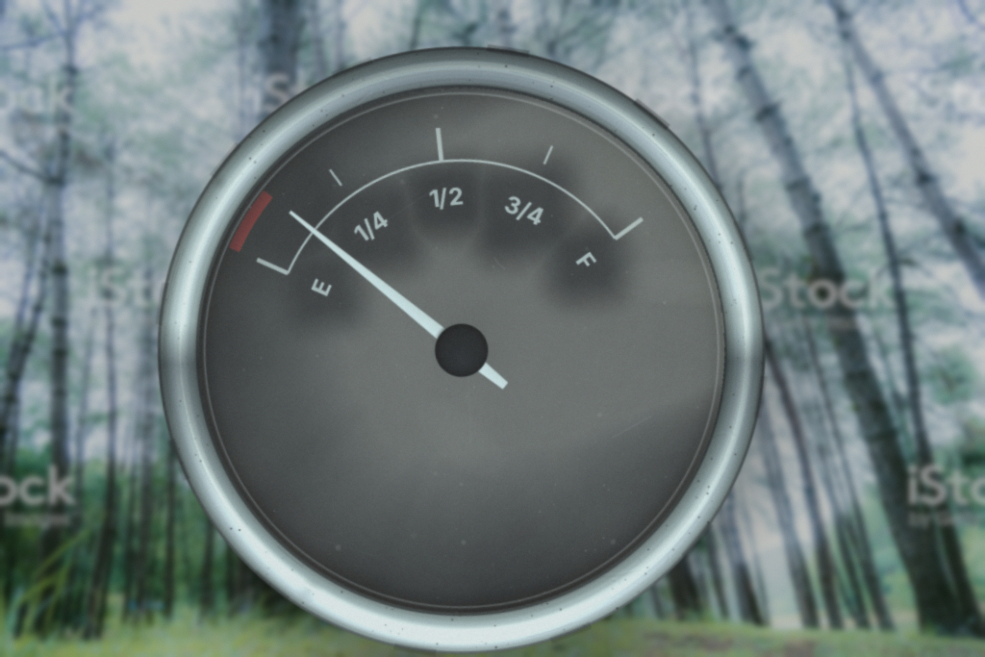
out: **0.125**
